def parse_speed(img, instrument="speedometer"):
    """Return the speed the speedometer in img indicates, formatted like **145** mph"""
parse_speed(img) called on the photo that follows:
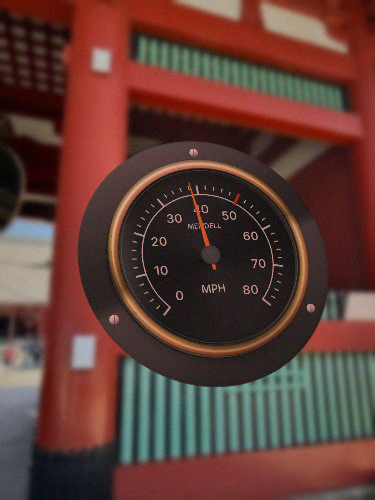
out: **38** mph
